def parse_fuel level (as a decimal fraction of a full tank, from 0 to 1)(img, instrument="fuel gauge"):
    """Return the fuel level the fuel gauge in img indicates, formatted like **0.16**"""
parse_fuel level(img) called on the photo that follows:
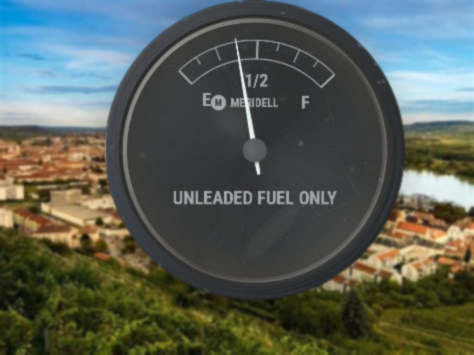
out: **0.375**
